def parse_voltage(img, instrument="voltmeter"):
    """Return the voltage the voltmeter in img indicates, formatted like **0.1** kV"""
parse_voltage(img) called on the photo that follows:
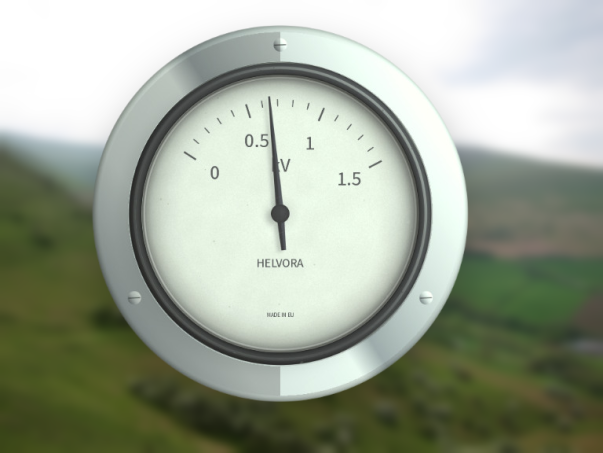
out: **0.65** kV
